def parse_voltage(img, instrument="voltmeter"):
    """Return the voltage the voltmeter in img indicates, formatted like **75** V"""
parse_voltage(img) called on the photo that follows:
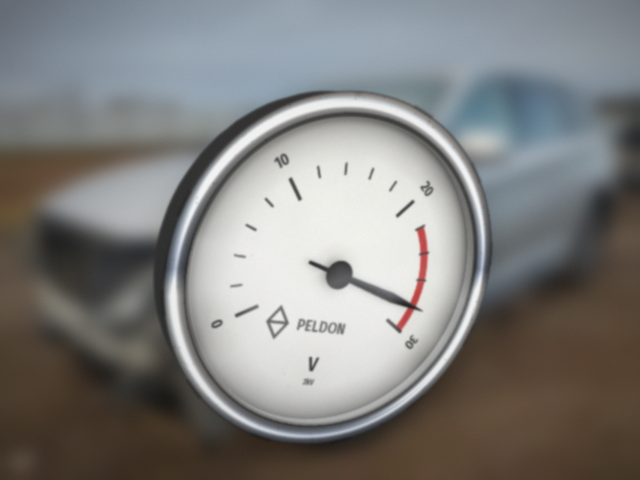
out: **28** V
